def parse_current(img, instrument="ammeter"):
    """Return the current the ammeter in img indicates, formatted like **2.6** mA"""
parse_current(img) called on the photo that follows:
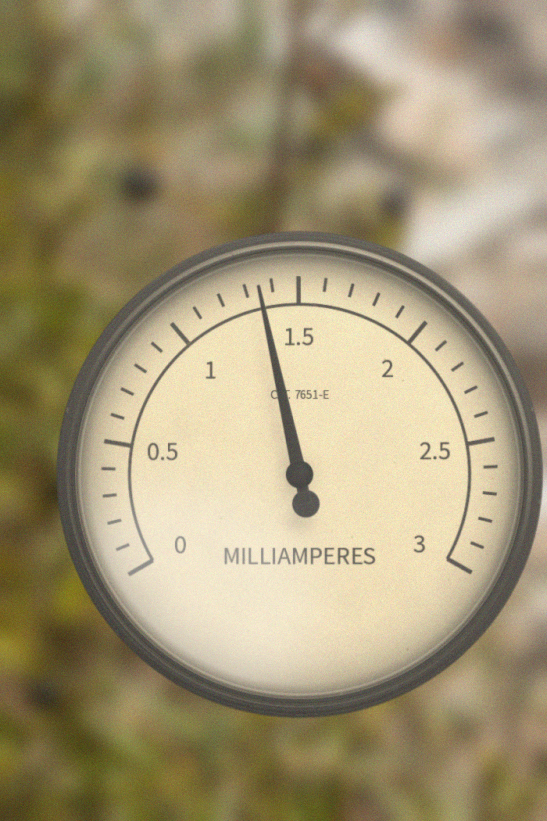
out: **1.35** mA
